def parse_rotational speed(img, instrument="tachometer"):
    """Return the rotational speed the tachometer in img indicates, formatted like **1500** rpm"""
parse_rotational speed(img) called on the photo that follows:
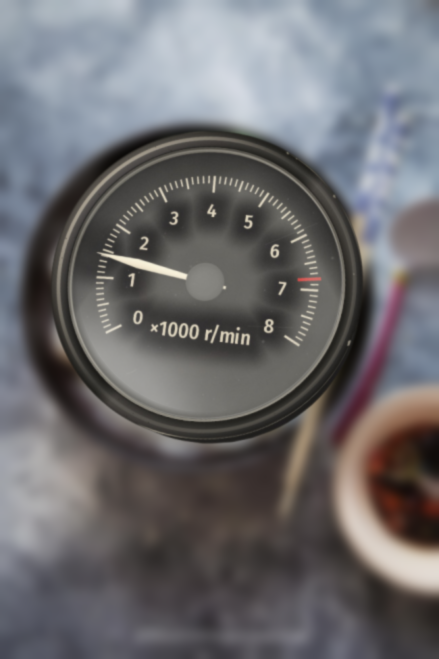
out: **1400** rpm
